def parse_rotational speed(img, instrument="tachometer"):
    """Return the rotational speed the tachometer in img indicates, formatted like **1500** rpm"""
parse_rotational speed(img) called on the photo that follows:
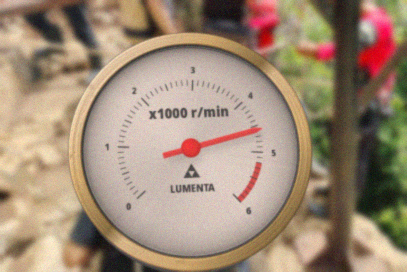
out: **4600** rpm
